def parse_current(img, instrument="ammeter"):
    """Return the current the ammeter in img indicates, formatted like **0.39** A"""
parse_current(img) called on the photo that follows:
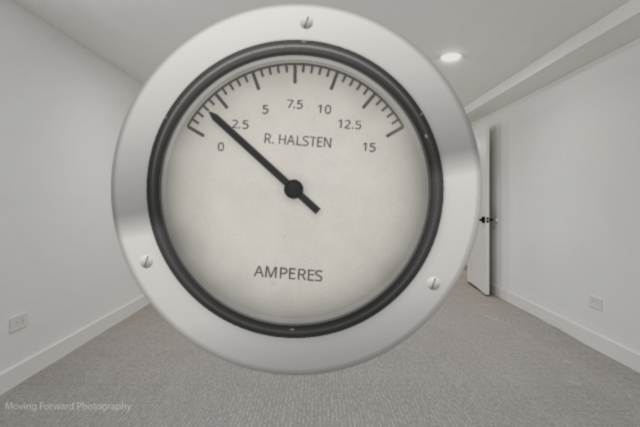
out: **1.5** A
